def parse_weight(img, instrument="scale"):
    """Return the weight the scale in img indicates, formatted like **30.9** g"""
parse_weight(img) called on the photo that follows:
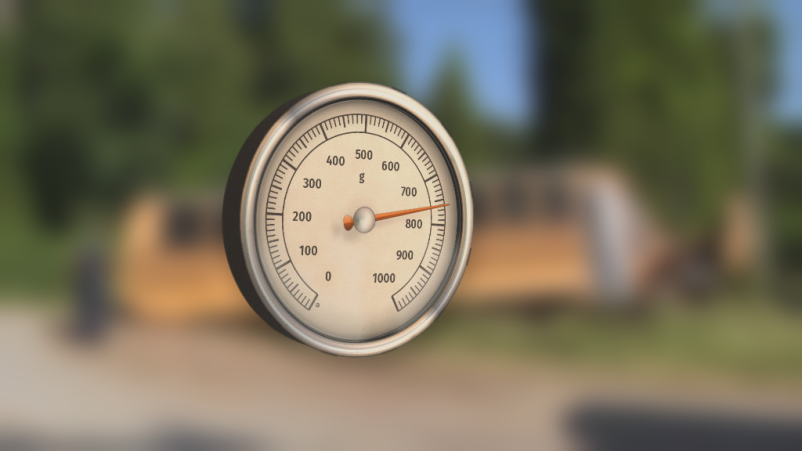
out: **760** g
